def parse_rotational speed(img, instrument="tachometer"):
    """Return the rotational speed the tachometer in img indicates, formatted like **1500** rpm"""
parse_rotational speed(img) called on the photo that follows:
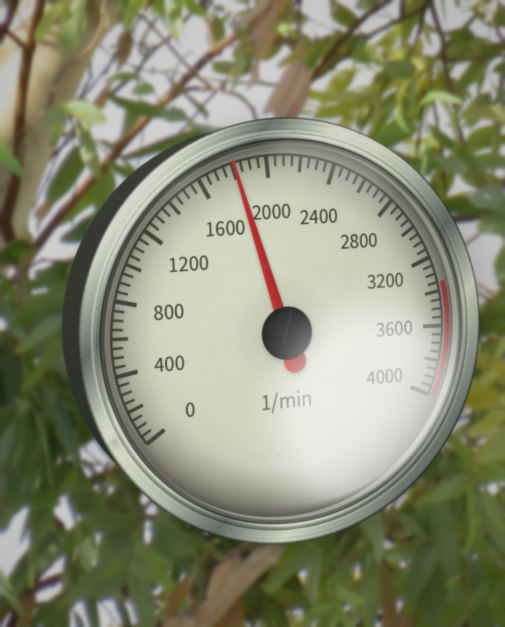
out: **1800** rpm
